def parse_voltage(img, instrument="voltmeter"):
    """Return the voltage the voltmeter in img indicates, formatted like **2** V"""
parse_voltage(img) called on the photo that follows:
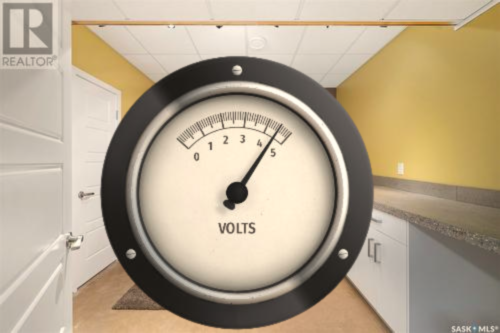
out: **4.5** V
